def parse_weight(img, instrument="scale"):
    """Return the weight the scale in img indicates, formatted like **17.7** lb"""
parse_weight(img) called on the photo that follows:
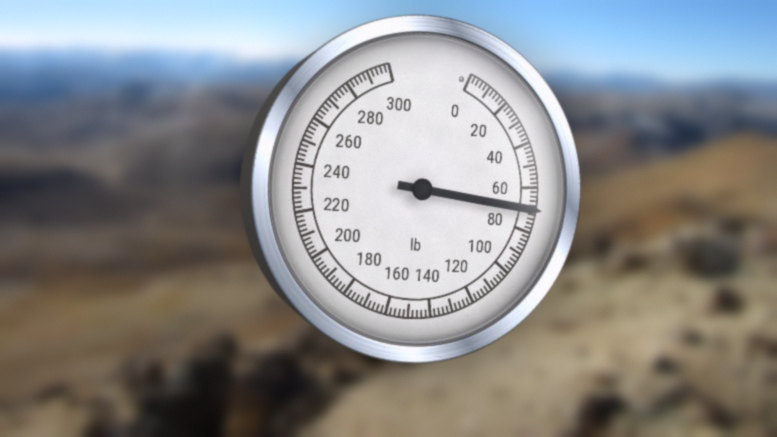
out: **70** lb
